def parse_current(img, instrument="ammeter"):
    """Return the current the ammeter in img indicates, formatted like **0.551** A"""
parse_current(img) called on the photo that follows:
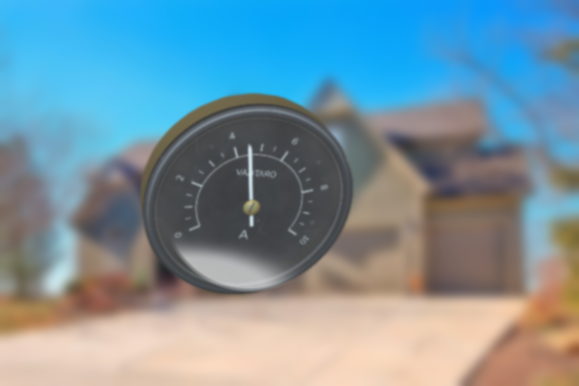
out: **4.5** A
